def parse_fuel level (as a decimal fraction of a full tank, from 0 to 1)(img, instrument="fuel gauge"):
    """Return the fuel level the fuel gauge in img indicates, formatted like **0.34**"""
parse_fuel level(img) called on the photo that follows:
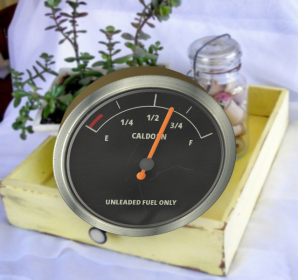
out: **0.625**
